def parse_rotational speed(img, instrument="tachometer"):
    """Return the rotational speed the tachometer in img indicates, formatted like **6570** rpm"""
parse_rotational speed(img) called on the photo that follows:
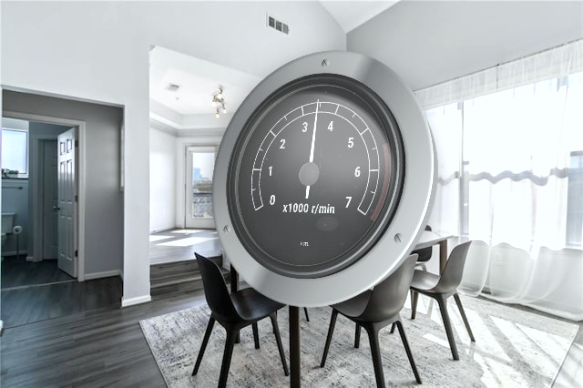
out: **3500** rpm
